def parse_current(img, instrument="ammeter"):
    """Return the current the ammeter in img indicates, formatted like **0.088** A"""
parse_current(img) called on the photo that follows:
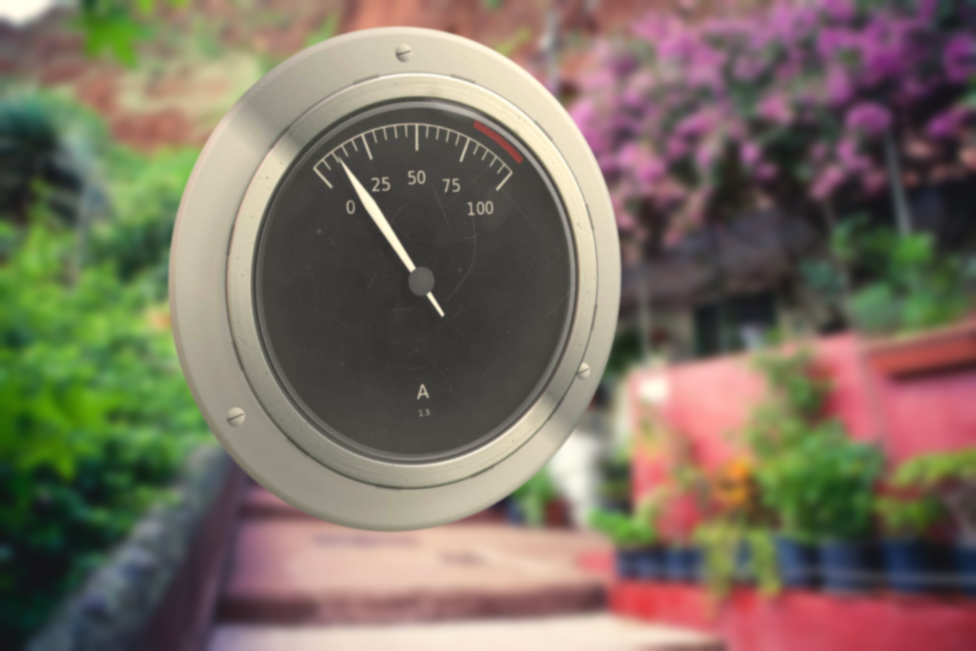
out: **10** A
